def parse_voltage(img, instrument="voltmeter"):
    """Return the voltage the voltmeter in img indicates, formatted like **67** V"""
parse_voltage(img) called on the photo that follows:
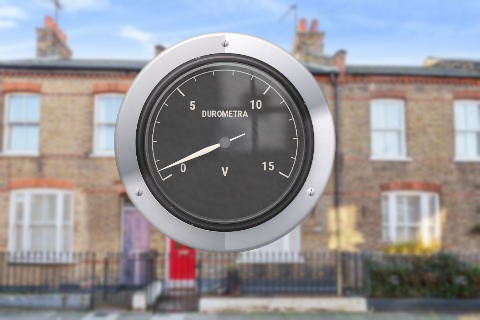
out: **0.5** V
